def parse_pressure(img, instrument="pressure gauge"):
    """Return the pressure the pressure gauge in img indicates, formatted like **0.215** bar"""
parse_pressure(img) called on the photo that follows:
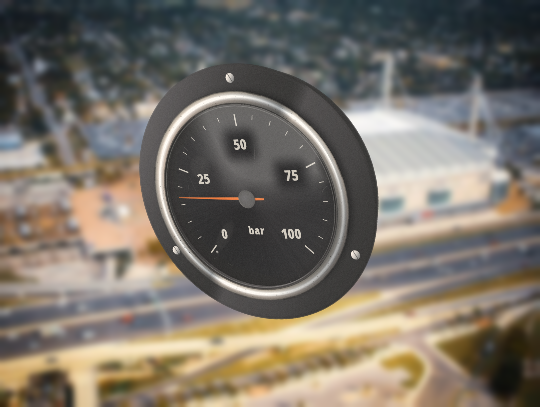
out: **17.5** bar
